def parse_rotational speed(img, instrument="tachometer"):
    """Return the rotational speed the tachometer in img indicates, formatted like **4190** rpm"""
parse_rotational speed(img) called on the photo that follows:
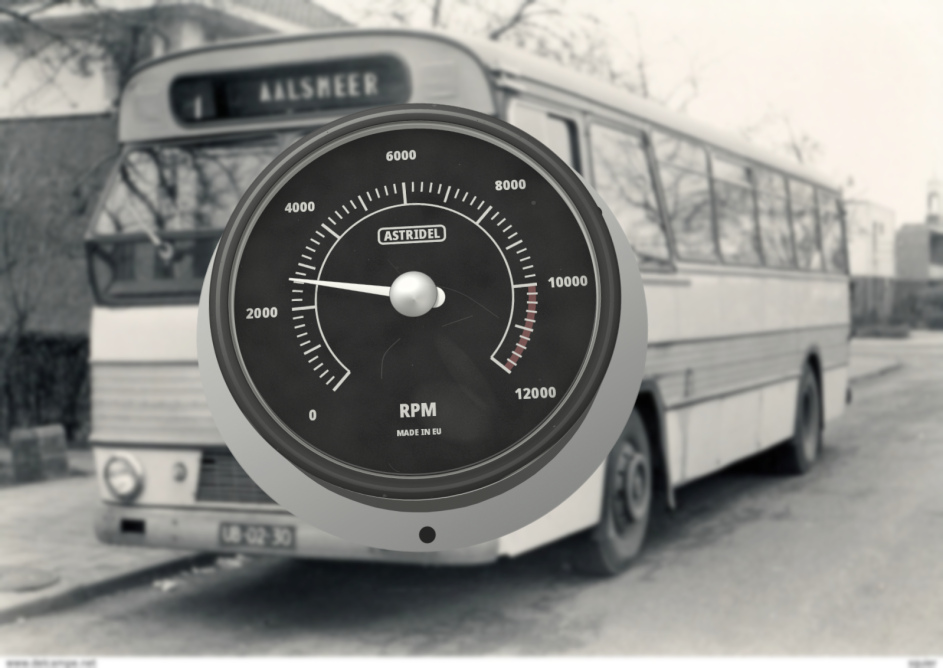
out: **2600** rpm
